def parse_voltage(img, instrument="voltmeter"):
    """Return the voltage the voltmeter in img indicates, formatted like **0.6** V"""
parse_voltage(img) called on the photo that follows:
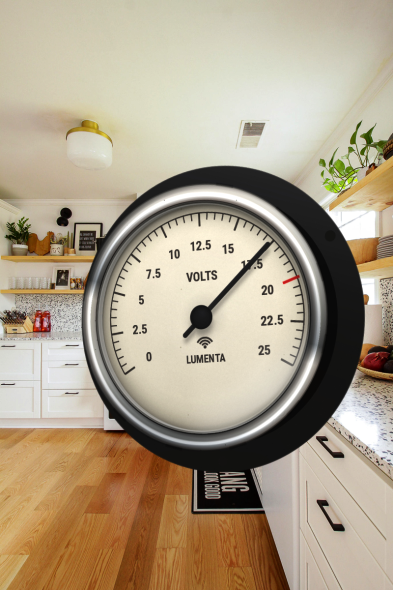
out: **17.5** V
